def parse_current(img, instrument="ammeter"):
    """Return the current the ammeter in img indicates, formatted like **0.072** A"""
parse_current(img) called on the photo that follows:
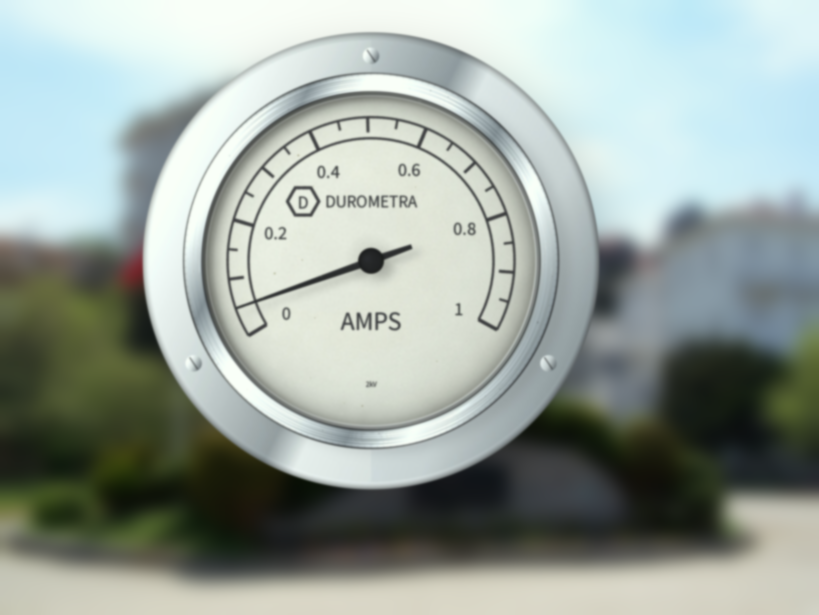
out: **0.05** A
